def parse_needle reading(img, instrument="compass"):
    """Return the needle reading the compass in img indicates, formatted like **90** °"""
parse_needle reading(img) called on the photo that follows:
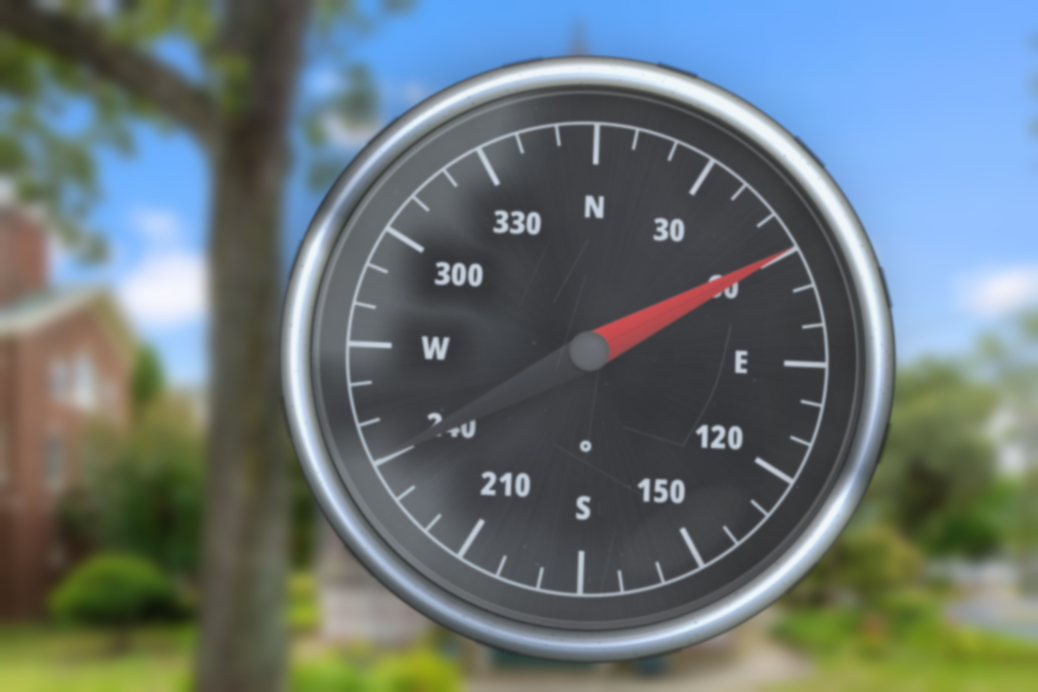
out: **60** °
